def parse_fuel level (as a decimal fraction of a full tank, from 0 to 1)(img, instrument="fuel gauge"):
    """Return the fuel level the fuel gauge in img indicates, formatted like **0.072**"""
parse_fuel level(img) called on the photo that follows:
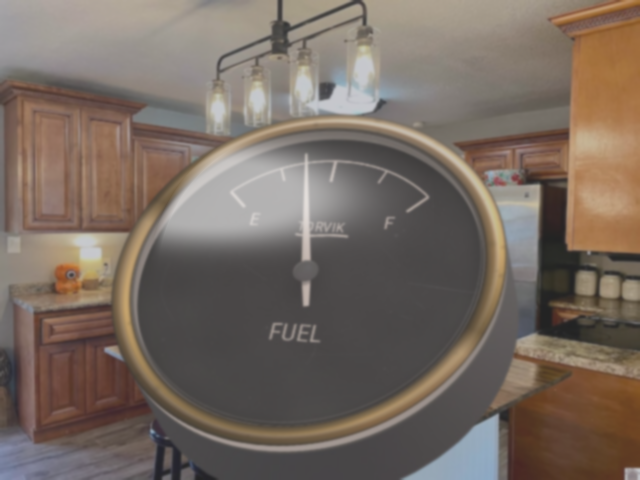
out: **0.375**
